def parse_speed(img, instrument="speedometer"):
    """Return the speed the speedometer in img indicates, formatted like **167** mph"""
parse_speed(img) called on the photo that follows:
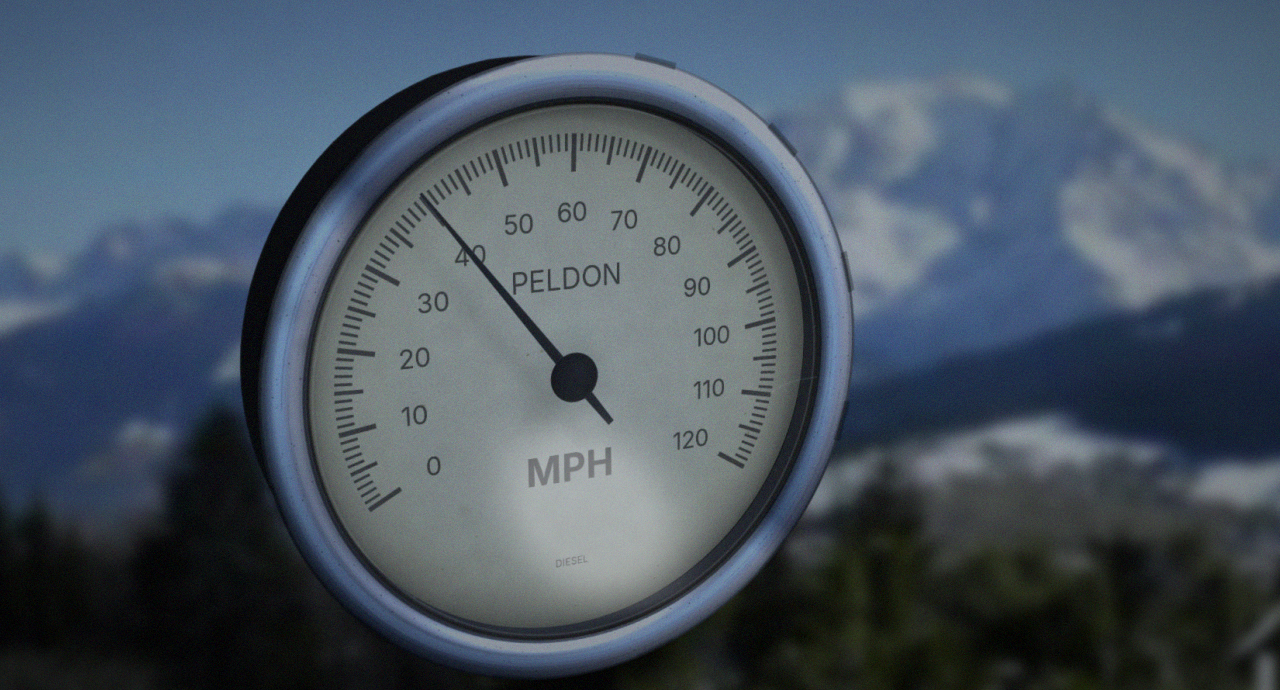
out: **40** mph
